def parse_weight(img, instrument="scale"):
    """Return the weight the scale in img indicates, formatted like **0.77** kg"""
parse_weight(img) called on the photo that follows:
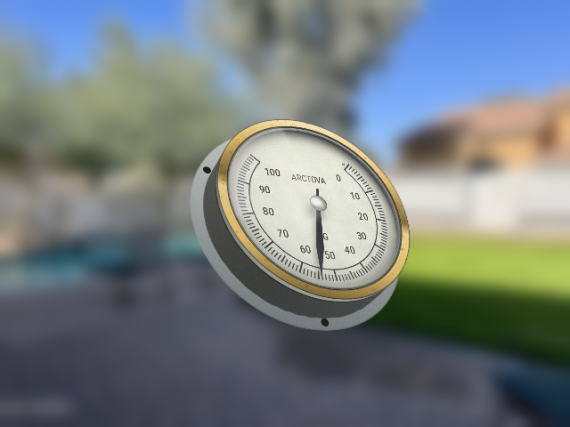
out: **55** kg
